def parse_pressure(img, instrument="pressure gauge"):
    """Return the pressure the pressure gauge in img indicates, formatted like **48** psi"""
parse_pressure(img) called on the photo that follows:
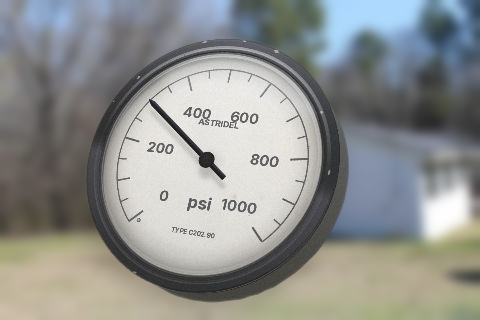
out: **300** psi
